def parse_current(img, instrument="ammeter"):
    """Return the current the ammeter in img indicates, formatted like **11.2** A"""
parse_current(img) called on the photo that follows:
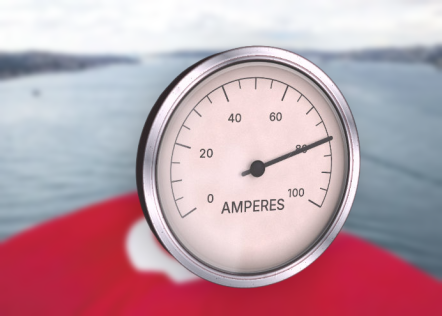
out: **80** A
